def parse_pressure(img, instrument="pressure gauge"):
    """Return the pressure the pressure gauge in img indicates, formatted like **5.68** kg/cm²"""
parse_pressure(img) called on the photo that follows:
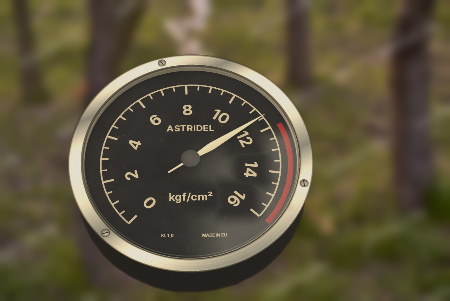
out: **11.5** kg/cm²
